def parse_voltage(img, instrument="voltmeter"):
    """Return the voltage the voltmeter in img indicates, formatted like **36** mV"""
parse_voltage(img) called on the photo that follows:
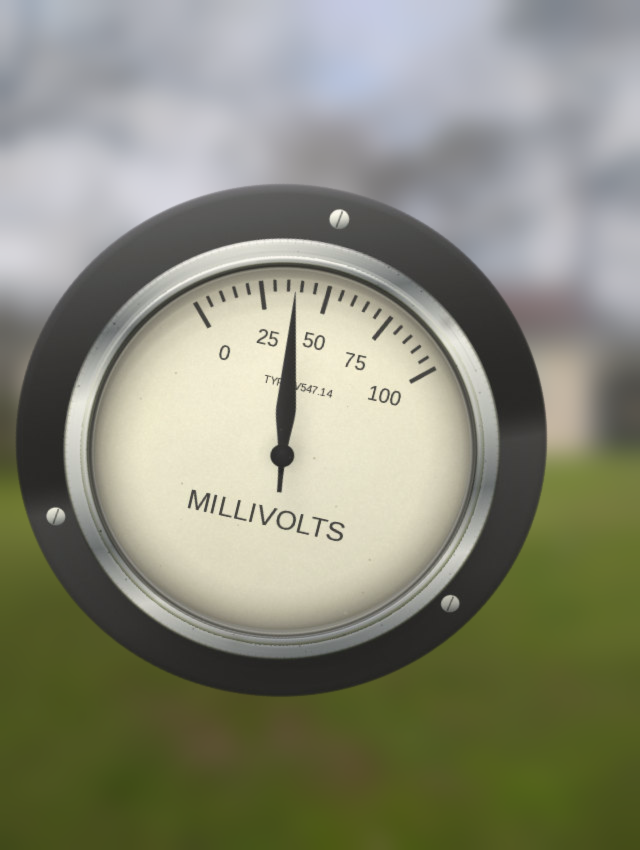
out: **37.5** mV
